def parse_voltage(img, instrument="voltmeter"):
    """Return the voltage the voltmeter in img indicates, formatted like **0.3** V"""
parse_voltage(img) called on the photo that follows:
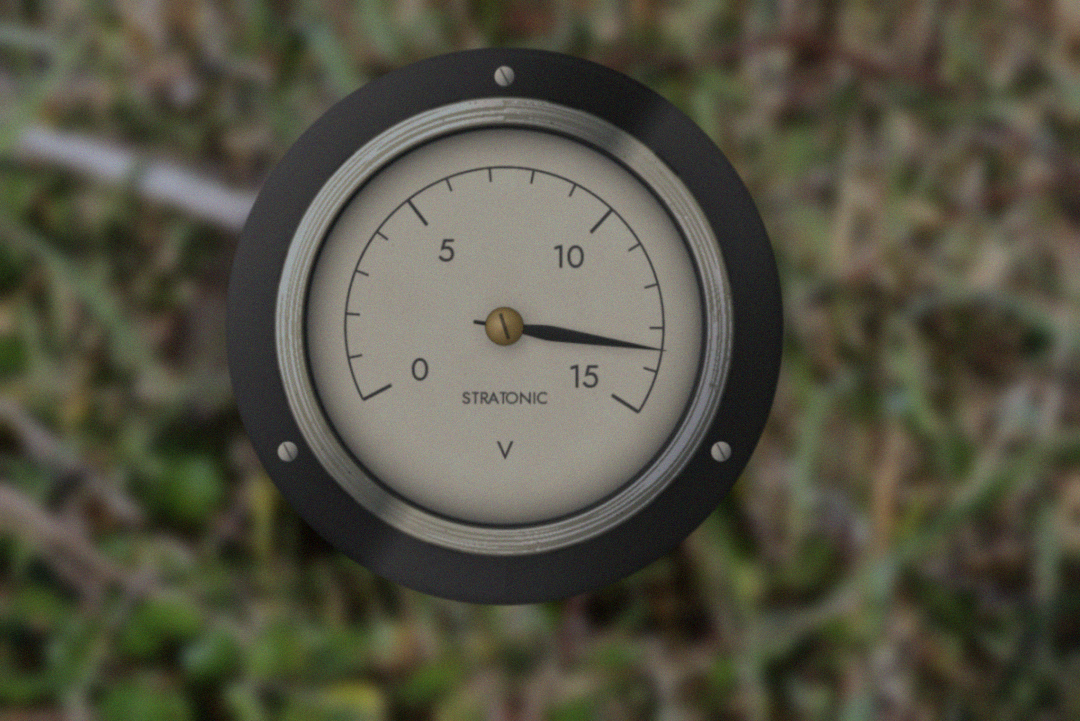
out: **13.5** V
